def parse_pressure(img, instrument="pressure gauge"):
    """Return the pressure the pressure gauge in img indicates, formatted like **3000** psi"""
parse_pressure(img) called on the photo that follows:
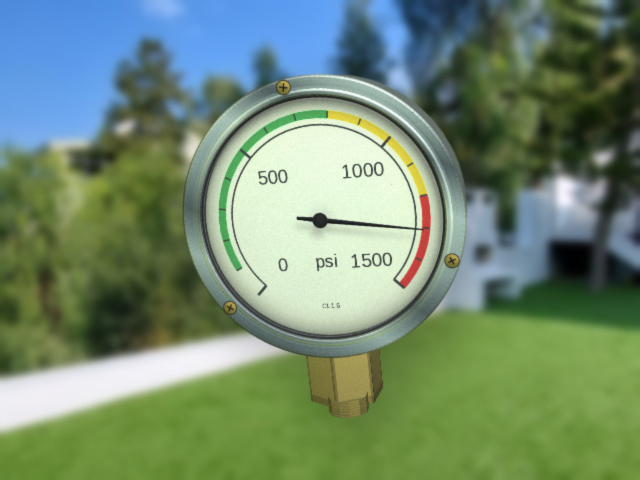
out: **1300** psi
